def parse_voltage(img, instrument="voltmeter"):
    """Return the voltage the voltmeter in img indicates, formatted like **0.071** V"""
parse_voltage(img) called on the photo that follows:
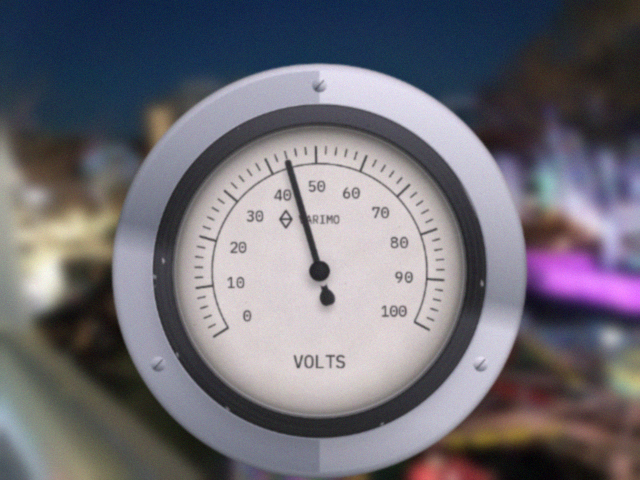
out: **44** V
